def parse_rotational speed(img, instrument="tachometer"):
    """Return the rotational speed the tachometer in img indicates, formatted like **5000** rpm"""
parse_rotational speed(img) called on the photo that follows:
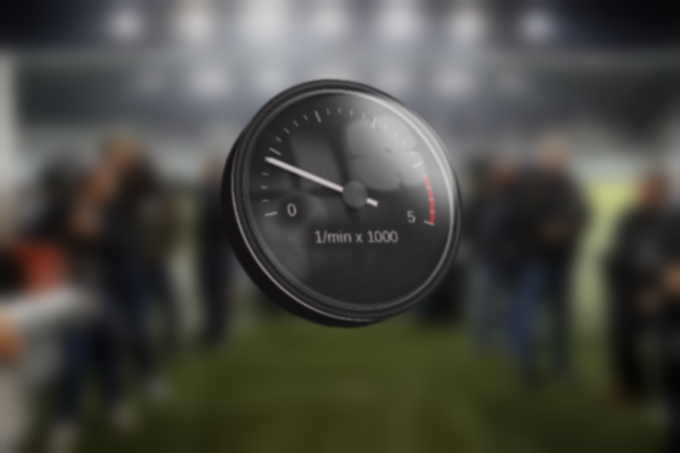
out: **800** rpm
